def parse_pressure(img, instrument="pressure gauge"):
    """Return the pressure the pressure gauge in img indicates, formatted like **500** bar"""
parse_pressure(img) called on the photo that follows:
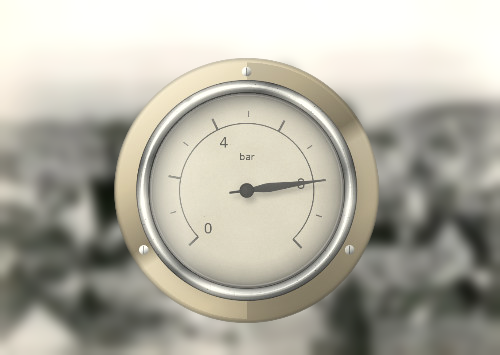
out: **8** bar
